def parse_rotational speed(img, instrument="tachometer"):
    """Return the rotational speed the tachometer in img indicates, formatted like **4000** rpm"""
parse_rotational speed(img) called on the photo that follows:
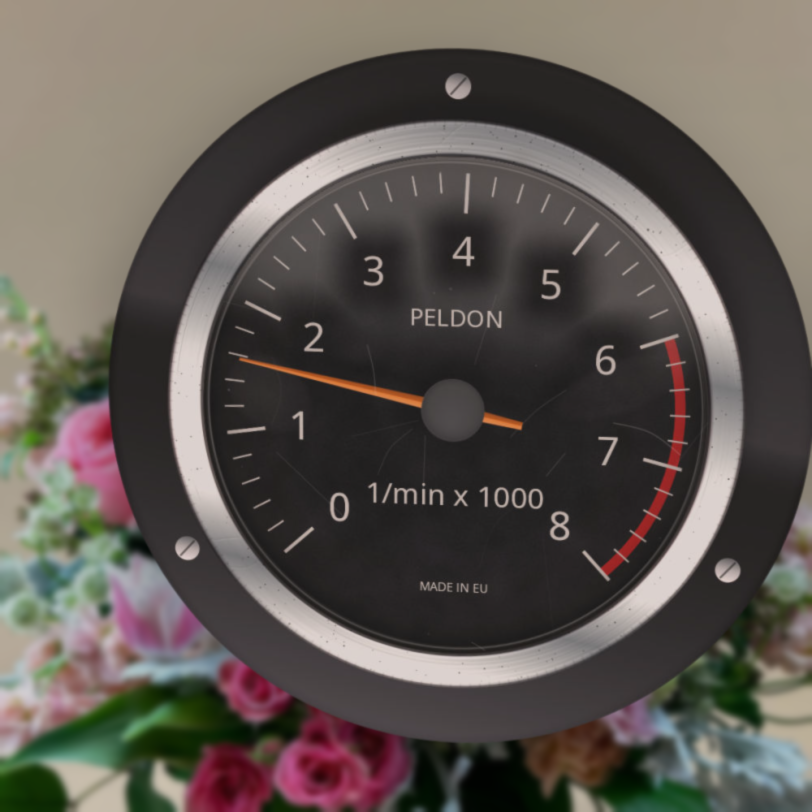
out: **1600** rpm
